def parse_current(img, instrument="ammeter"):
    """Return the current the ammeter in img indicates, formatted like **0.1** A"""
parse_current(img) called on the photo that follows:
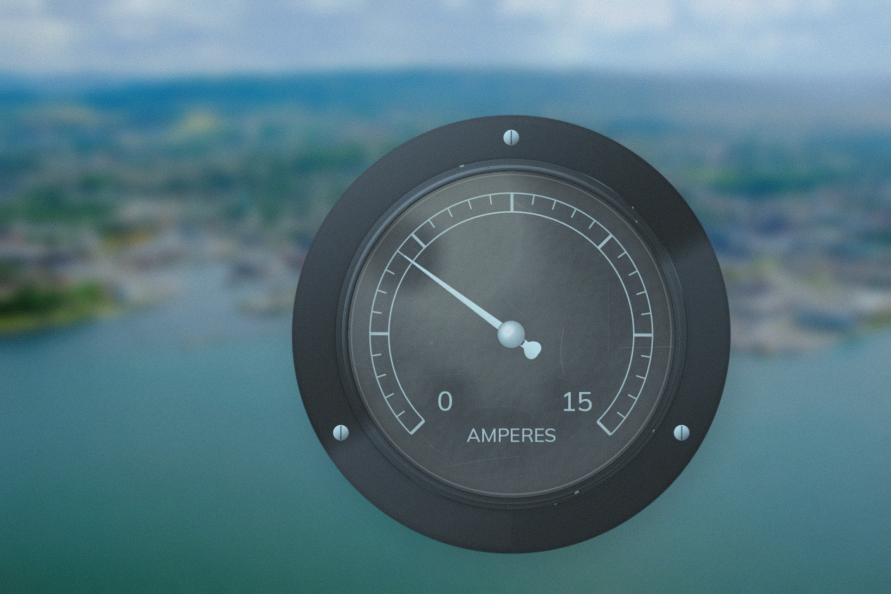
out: **4.5** A
